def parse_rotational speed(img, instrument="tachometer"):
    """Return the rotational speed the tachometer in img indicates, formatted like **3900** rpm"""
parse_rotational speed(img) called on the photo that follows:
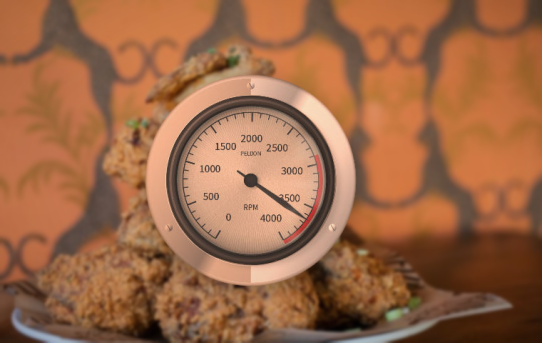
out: **3650** rpm
